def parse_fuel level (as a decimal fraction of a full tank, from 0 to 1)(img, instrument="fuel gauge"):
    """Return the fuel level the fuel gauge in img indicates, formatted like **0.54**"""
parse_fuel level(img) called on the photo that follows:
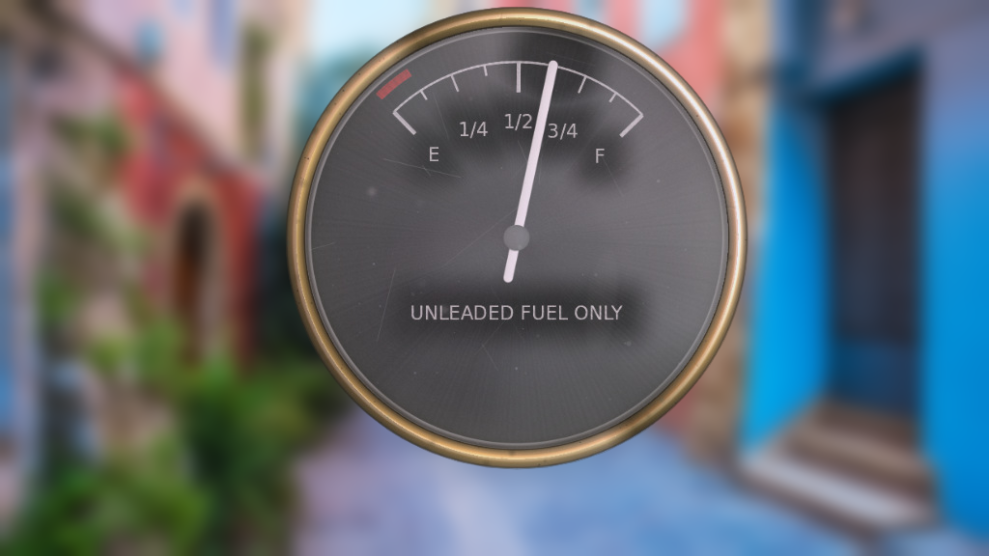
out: **0.625**
